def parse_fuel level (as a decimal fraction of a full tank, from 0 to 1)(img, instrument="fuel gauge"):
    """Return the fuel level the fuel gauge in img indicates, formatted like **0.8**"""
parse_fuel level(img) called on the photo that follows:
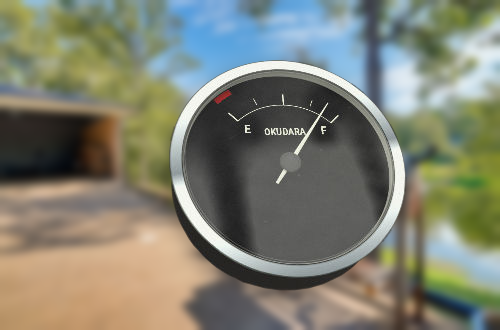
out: **0.875**
